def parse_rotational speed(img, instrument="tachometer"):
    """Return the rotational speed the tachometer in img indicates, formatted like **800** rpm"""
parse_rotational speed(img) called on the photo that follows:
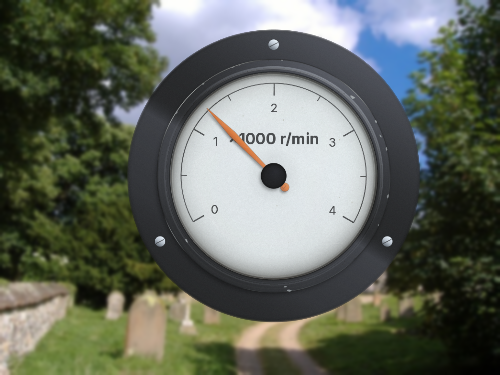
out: **1250** rpm
